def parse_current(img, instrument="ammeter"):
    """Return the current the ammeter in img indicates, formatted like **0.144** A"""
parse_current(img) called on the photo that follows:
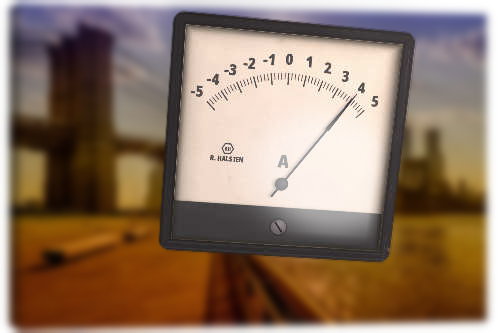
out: **4** A
